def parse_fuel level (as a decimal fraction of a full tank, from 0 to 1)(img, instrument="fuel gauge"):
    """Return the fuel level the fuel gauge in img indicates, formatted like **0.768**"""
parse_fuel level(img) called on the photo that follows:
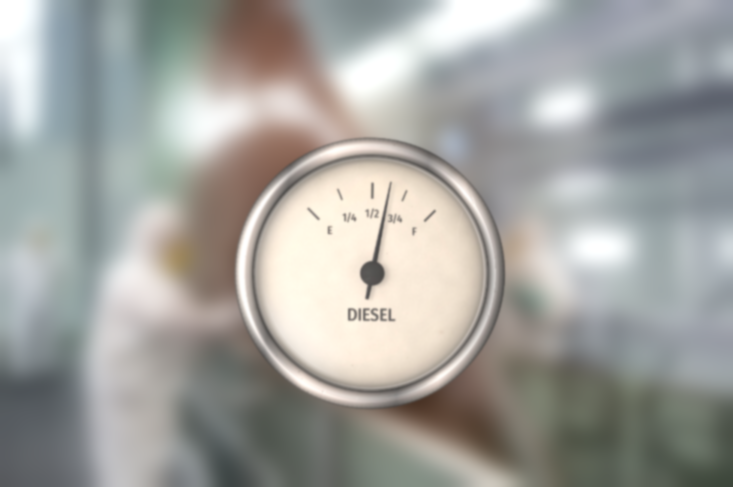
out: **0.625**
